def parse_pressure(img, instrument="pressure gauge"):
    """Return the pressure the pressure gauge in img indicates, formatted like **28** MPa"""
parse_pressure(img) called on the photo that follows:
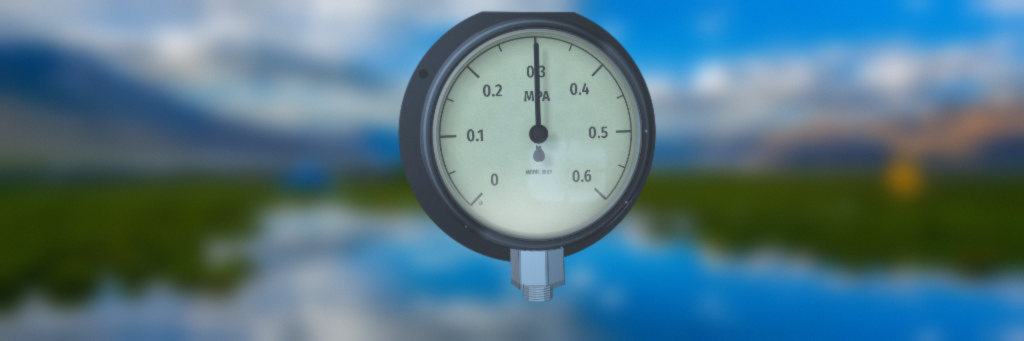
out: **0.3** MPa
